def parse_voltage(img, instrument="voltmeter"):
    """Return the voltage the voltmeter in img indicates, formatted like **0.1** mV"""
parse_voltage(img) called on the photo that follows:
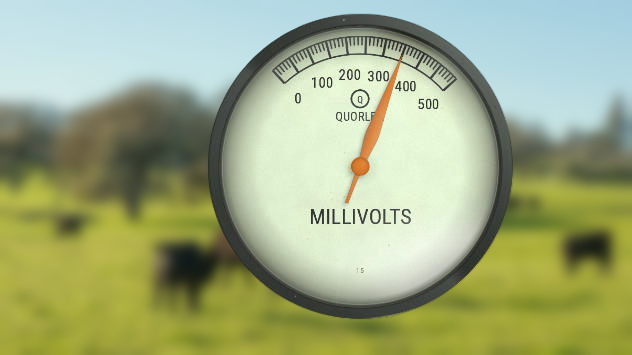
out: **350** mV
